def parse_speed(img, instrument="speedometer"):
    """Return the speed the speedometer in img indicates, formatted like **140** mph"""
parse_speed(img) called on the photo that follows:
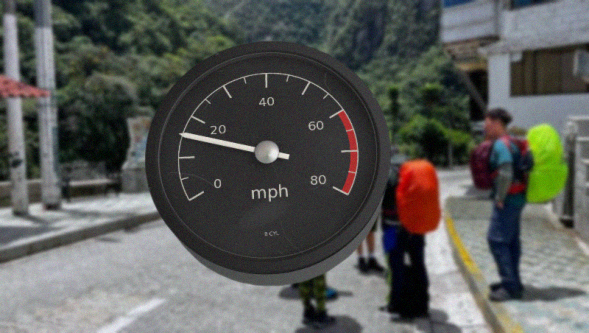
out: **15** mph
